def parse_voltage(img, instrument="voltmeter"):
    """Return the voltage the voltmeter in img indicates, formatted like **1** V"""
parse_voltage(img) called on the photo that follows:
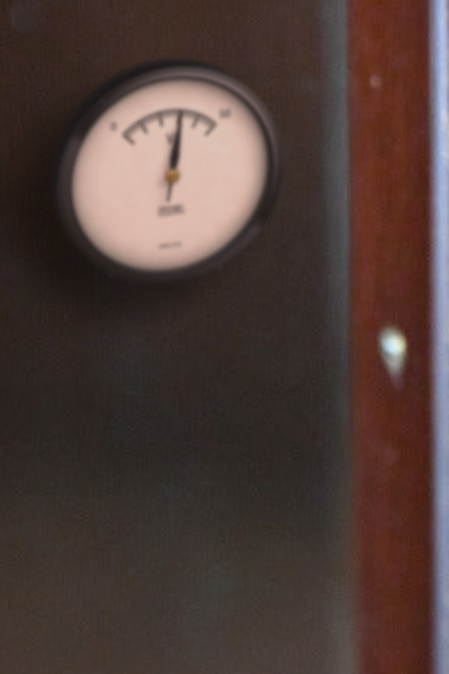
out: **30** V
